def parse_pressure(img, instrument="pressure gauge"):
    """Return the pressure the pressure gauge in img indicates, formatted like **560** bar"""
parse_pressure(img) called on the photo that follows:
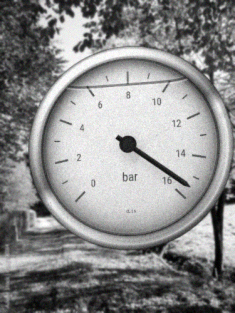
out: **15.5** bar
